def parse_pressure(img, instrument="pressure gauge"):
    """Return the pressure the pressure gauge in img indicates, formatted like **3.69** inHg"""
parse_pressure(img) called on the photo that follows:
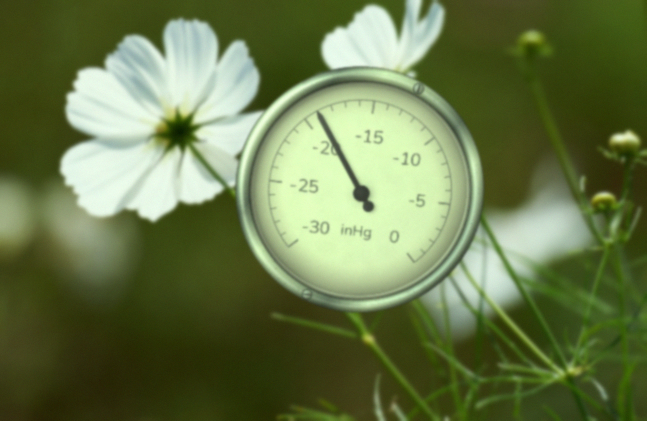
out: **-19** inHg
